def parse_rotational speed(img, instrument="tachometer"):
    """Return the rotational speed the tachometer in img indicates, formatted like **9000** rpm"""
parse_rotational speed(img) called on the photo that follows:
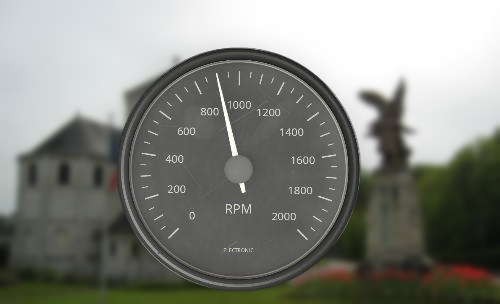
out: **900** rpm
